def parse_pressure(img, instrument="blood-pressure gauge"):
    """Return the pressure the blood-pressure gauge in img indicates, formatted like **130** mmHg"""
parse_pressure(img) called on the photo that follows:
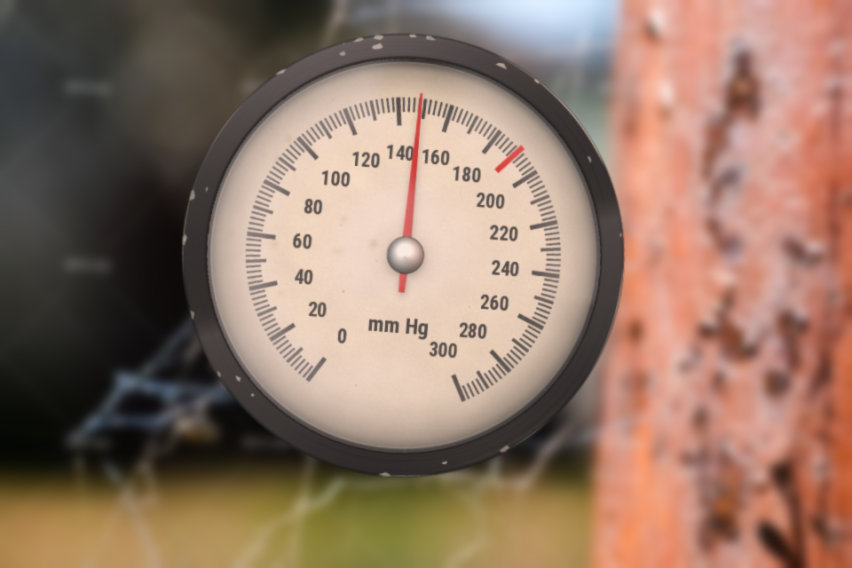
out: **148** mmHg
